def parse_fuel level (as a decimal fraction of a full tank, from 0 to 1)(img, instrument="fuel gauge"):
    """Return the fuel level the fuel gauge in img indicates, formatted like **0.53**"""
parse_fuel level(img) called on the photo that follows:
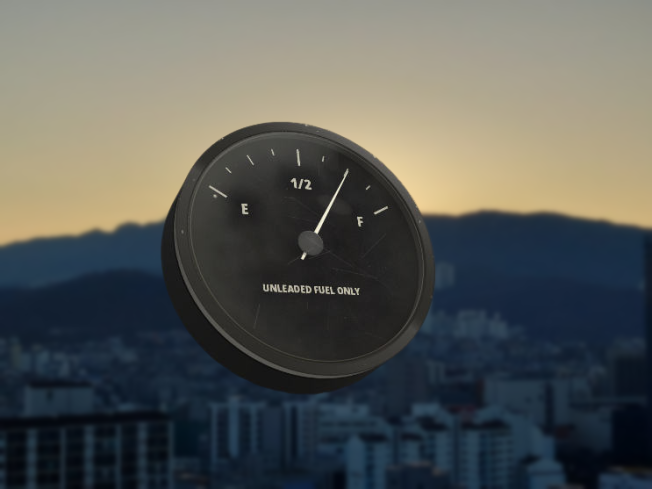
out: **0.75**
